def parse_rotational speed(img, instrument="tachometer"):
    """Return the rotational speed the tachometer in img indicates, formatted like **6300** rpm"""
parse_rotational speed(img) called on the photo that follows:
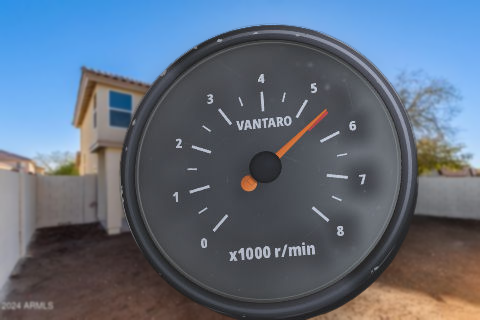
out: **5500** rpm
